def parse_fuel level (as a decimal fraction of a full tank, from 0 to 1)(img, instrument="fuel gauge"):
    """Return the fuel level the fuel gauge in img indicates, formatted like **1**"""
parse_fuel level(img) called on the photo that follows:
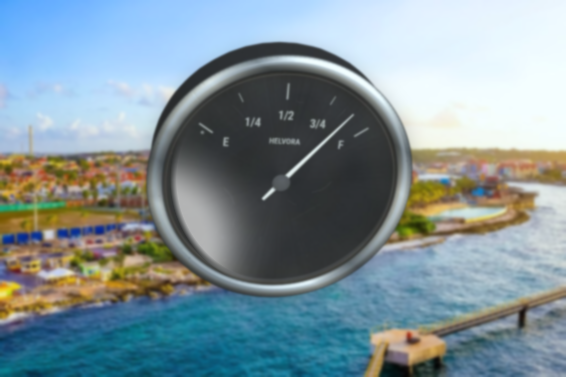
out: **0.875**
